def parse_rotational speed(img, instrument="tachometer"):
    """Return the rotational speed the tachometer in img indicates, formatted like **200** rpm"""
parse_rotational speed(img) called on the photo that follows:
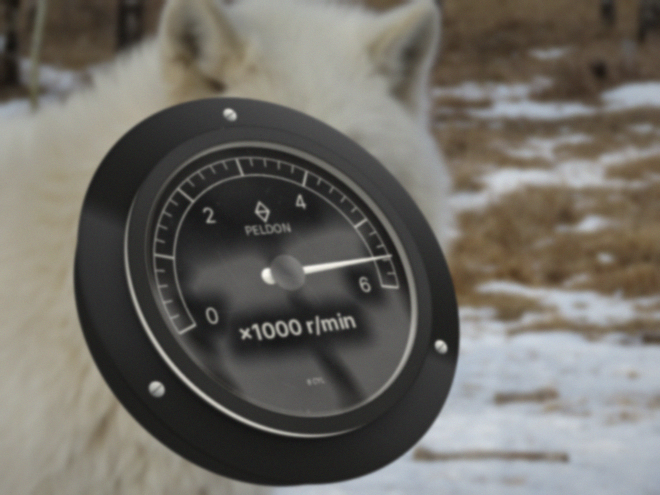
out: **5600** rpm
